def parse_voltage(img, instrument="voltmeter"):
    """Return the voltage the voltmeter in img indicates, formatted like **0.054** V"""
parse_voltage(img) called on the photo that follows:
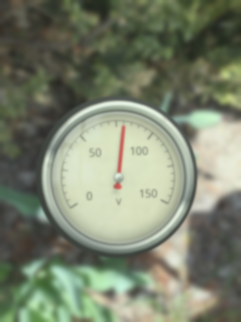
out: **80** V
